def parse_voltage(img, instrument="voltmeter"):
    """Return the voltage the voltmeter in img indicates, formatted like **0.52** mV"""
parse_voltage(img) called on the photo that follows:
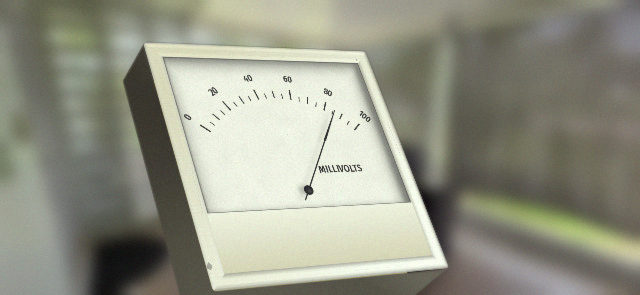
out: **85** mV
